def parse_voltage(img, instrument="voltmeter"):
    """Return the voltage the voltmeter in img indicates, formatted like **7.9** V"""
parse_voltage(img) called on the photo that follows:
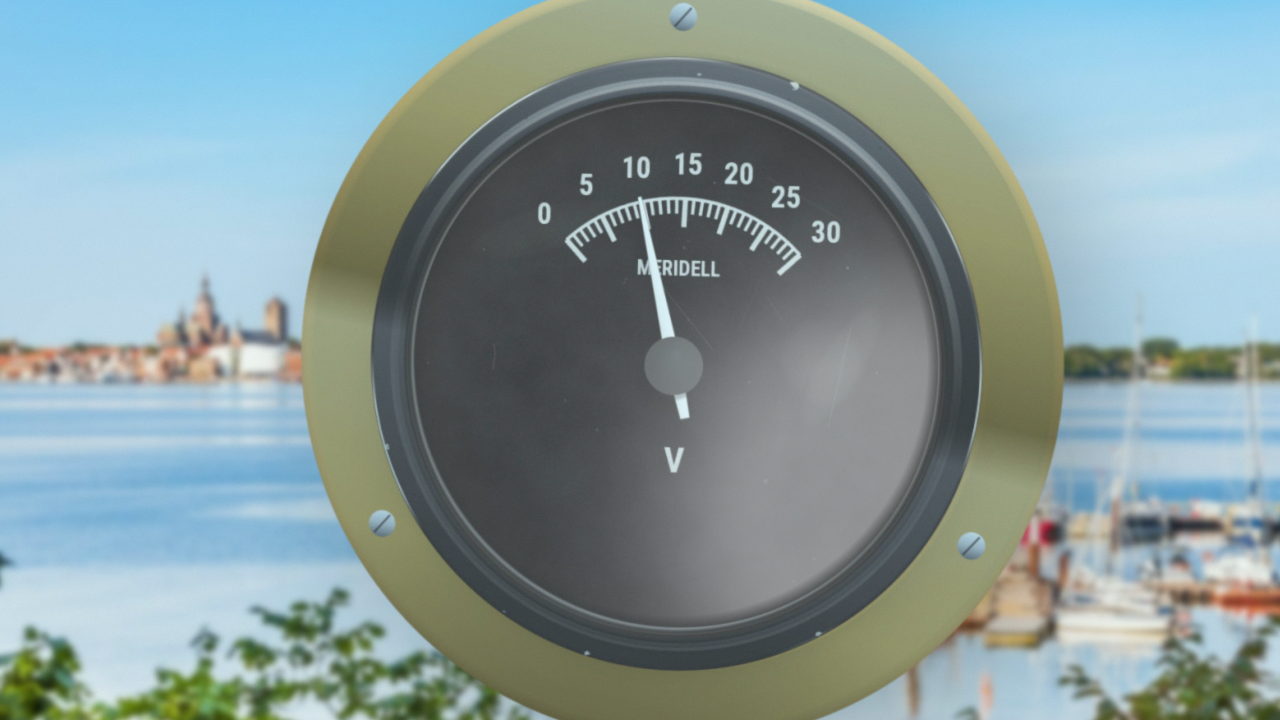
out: **10** V
